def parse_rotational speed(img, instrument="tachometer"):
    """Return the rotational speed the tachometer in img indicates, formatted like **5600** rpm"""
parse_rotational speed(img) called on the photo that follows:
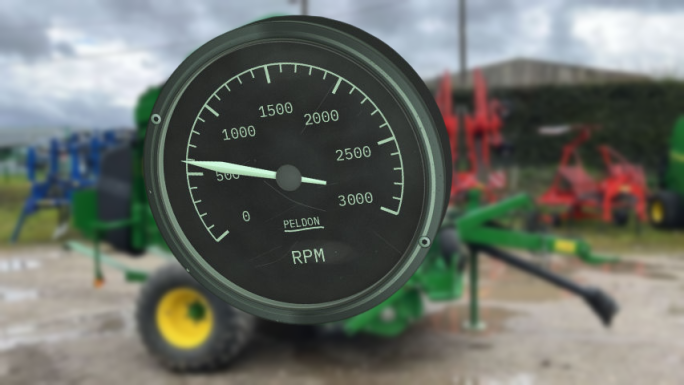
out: **600** rpm
